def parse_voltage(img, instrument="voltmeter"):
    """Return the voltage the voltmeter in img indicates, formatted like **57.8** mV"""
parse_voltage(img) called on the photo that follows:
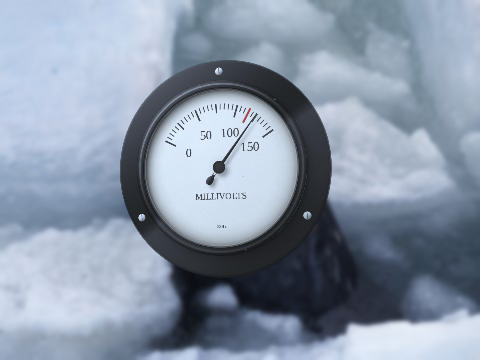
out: **125** mV
